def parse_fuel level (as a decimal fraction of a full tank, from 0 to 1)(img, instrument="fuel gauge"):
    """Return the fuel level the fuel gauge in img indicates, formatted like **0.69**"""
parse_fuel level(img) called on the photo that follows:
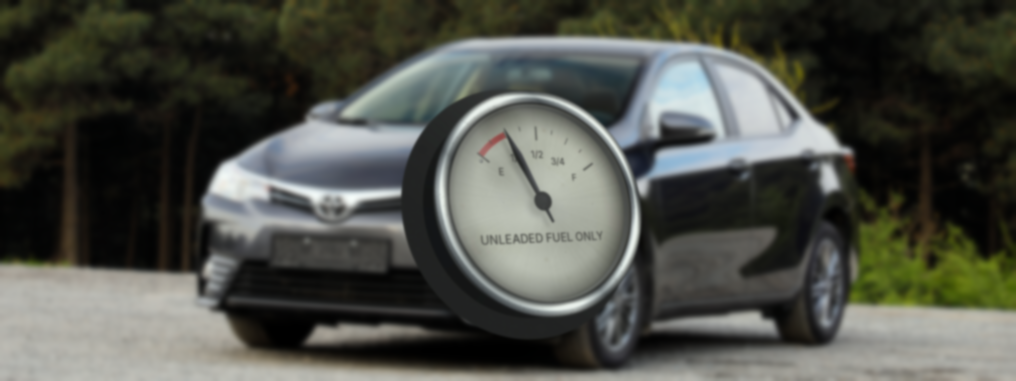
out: **0.25**
